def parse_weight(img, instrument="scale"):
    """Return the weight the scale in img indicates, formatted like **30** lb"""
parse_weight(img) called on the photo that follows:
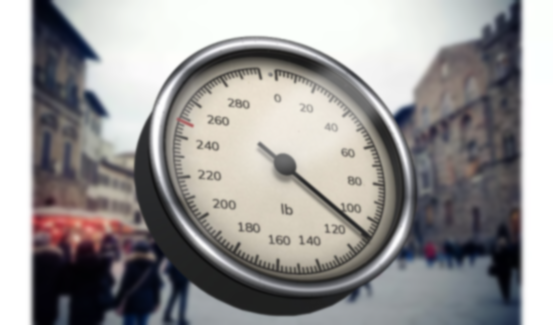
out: **110** lb
